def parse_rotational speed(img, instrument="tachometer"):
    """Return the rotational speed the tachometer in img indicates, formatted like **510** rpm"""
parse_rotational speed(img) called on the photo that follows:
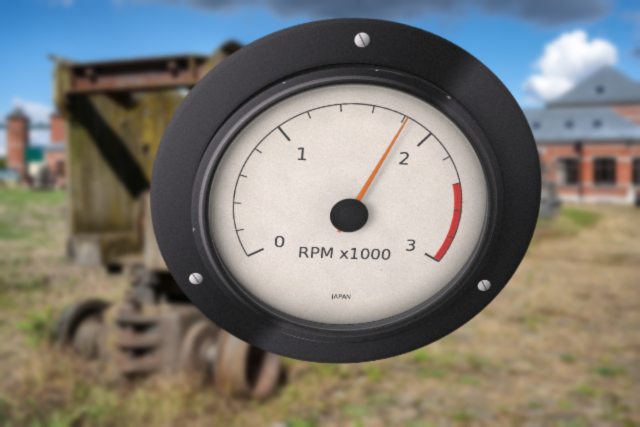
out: **1800** rpm
